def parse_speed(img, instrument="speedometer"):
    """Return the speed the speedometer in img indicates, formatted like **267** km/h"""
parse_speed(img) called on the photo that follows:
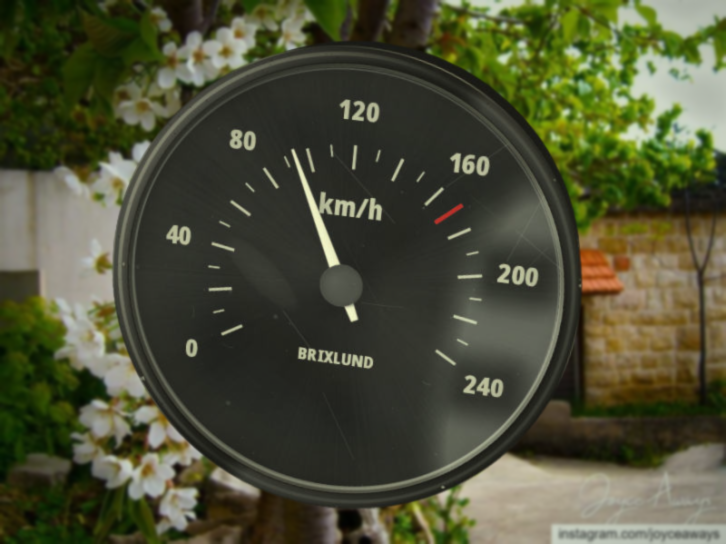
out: **95** km/h
